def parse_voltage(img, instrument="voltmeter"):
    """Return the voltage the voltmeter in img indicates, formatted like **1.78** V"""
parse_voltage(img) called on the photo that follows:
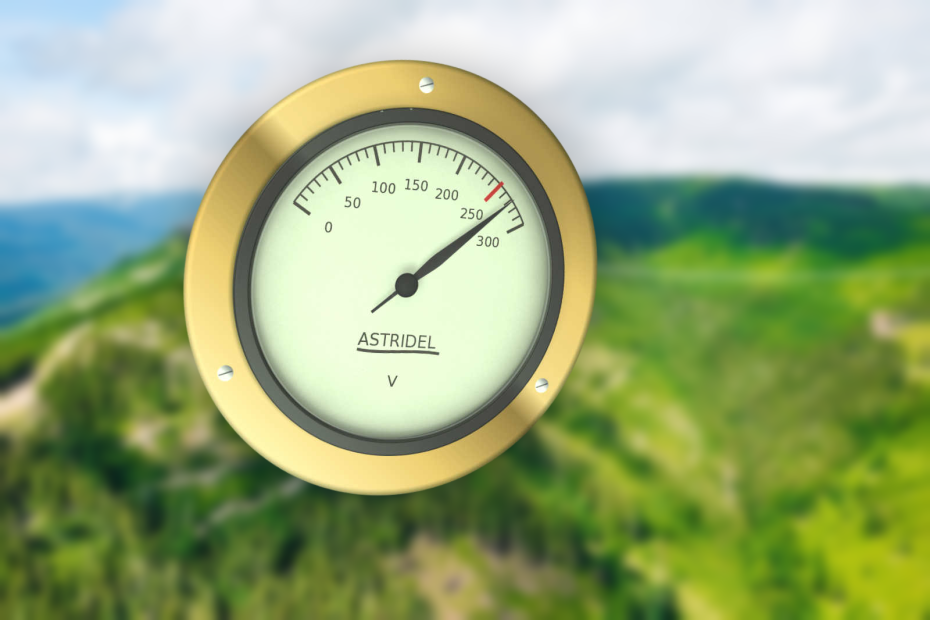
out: **270** V
